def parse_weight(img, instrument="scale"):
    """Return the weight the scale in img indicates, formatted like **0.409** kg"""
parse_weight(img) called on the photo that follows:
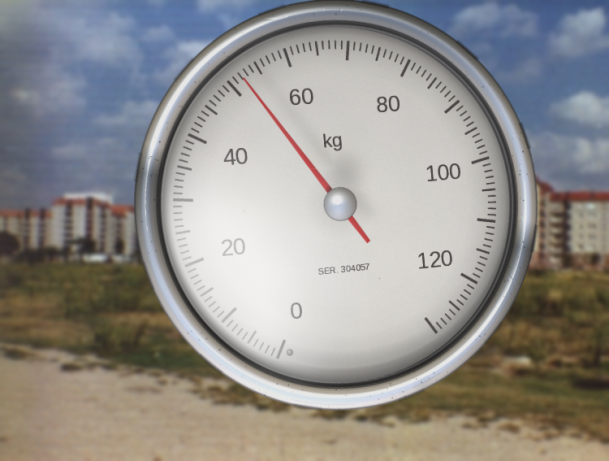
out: **52** kg
